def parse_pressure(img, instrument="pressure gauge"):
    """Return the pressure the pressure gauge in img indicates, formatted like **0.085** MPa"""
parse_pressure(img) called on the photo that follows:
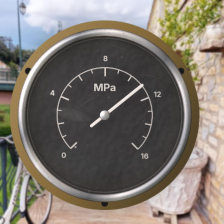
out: **11** MPa
